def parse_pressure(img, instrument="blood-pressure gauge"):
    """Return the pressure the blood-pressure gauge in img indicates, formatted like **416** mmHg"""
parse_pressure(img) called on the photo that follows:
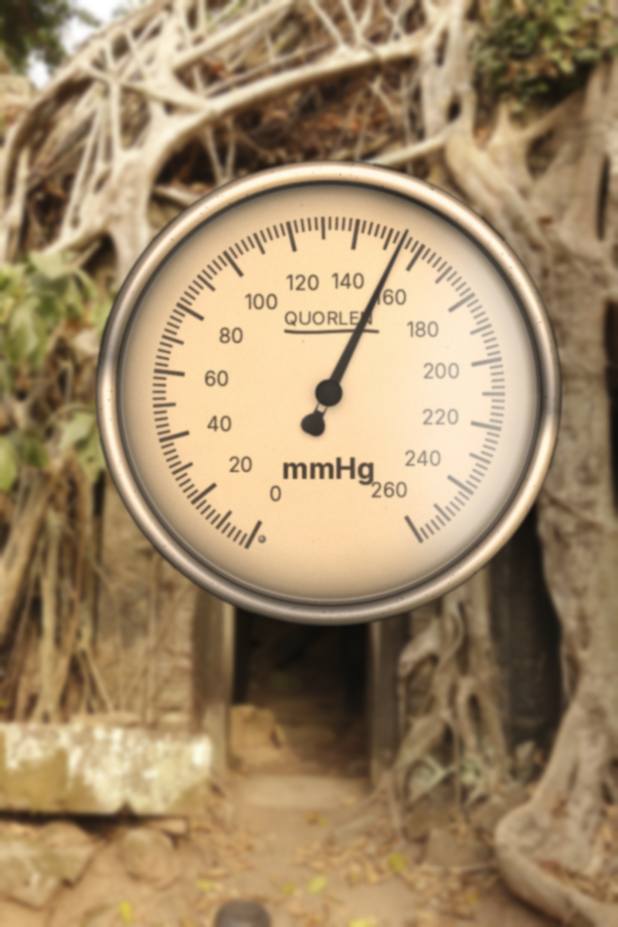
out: **154** mmHg
